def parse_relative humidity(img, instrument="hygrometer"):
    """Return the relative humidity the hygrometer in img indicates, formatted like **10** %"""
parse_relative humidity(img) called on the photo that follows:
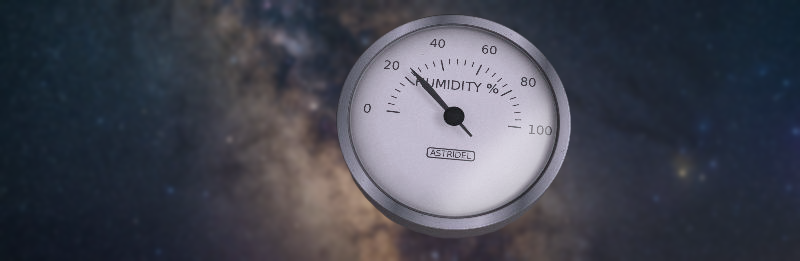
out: **24** %
